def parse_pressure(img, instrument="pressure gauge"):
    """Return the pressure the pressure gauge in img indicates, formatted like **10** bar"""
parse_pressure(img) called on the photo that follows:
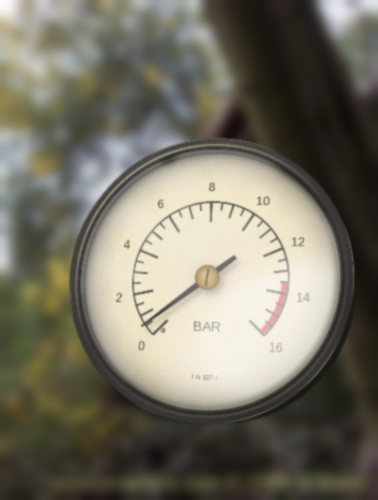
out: **0.5** bar
